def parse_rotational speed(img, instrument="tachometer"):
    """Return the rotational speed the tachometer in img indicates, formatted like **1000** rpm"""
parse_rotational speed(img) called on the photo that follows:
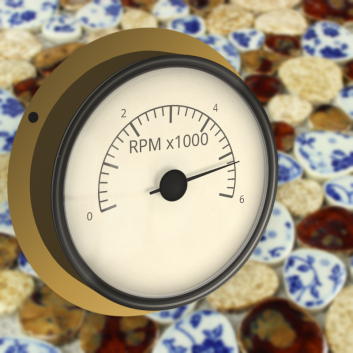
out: **5200** rpm
